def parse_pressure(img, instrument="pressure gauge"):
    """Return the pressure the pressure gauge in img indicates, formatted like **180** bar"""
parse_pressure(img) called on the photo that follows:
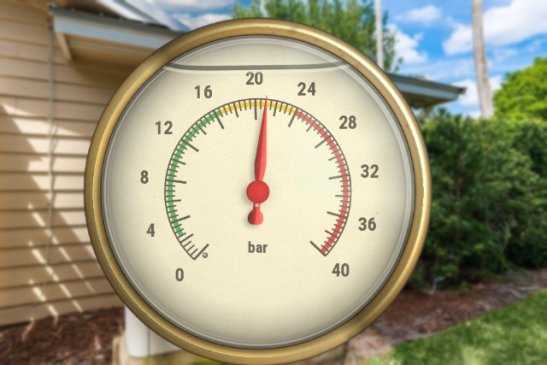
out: **21** bar
